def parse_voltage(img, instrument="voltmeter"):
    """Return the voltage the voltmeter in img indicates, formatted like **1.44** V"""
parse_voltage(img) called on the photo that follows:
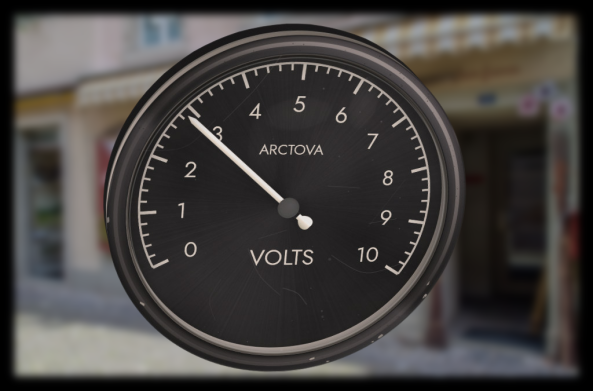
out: **2.9** V
